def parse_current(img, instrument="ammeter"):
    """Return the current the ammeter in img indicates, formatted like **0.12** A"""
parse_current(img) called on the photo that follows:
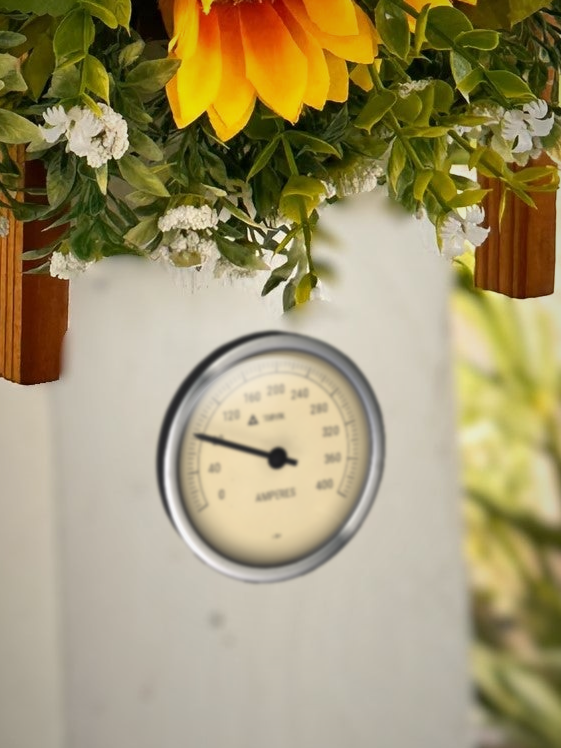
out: **80** A
